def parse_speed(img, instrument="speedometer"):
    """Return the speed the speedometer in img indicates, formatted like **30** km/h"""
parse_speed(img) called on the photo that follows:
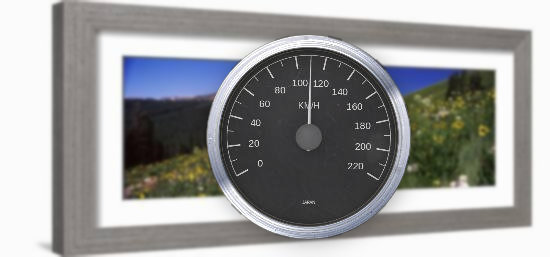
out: **110** km/h
